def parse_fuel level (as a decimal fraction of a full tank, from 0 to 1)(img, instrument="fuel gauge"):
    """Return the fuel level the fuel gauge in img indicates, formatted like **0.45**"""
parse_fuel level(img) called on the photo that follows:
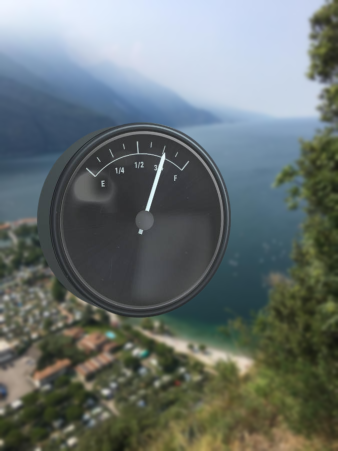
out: **0.75**
